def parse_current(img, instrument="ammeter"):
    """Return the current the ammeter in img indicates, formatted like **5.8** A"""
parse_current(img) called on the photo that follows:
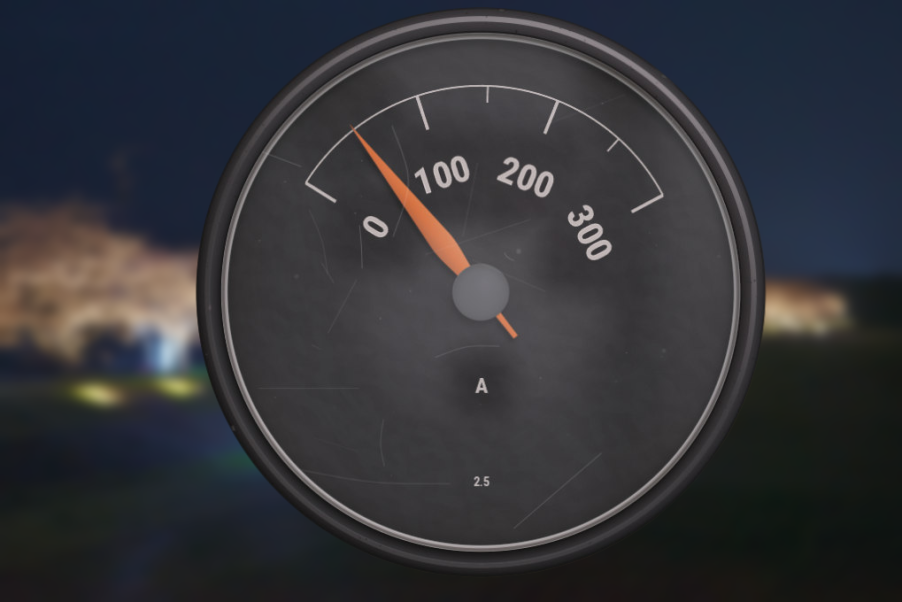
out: **50** A
